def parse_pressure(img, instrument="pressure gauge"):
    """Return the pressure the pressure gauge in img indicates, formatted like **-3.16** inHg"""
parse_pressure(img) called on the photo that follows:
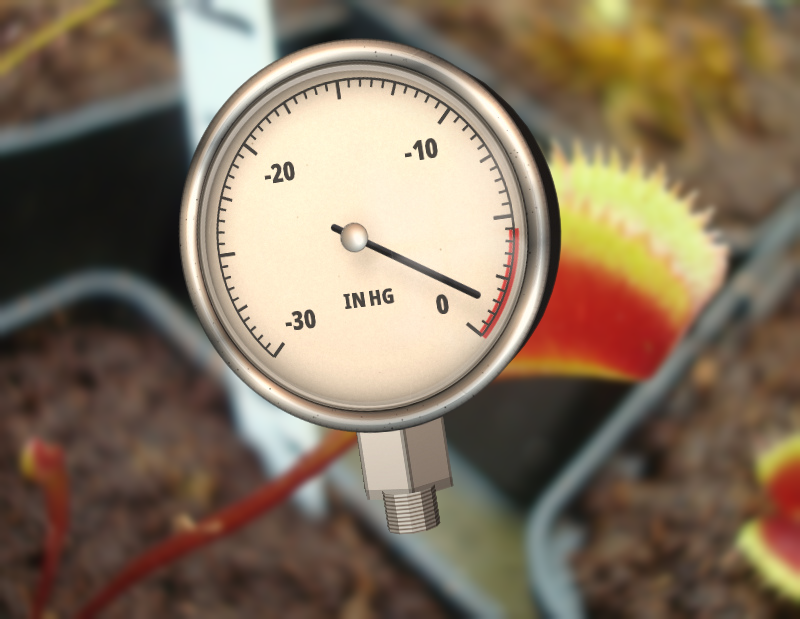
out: **-1.5** inHg
